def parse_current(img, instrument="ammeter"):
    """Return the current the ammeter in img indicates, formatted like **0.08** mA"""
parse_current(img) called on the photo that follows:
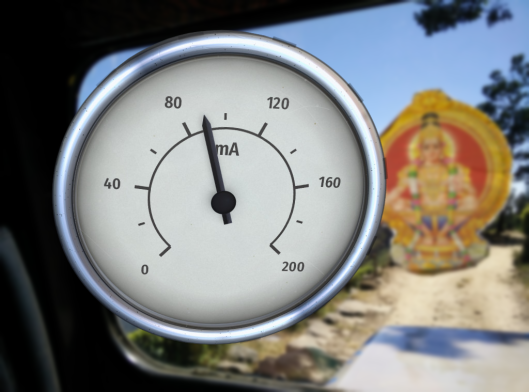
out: **90** mA
